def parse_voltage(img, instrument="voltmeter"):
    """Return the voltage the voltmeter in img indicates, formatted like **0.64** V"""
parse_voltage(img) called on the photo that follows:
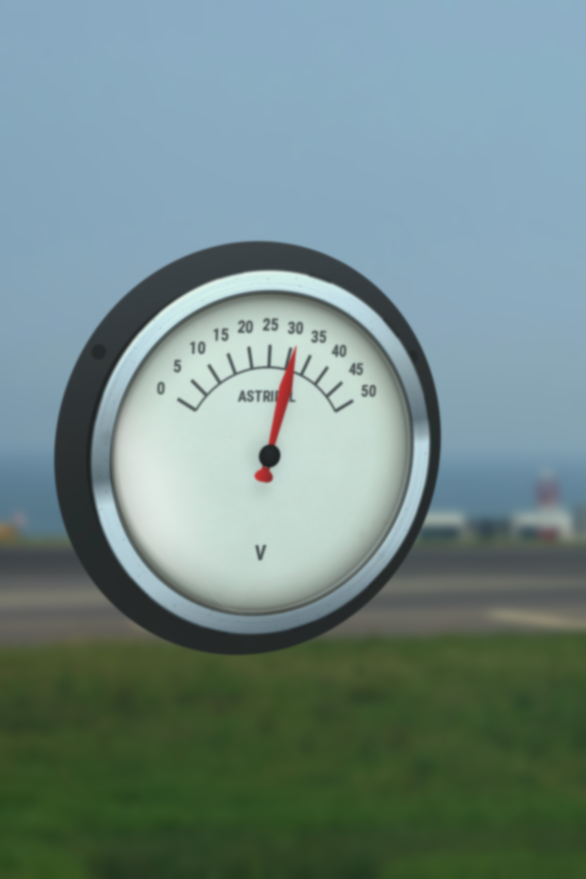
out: **30** V
